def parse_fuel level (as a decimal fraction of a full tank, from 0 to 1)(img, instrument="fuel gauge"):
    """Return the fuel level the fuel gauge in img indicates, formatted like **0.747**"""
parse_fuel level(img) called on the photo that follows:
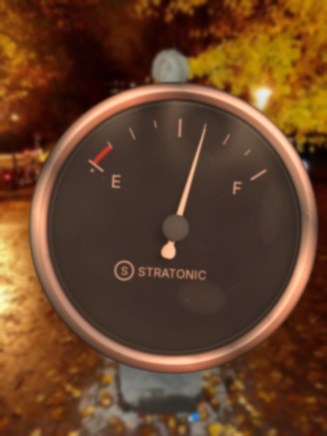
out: **0.625**
